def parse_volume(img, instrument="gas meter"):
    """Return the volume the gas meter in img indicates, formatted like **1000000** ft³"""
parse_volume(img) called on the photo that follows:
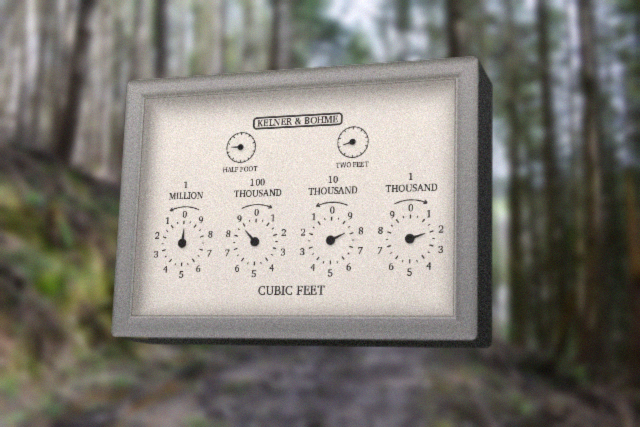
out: **988200** ft³
